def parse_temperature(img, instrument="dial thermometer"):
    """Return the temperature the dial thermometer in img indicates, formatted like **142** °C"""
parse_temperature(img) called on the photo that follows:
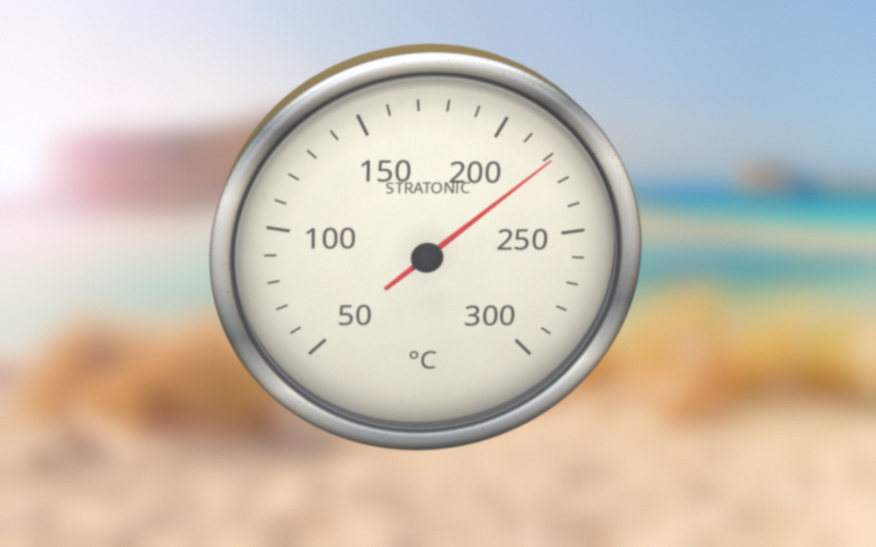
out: **220** °C
